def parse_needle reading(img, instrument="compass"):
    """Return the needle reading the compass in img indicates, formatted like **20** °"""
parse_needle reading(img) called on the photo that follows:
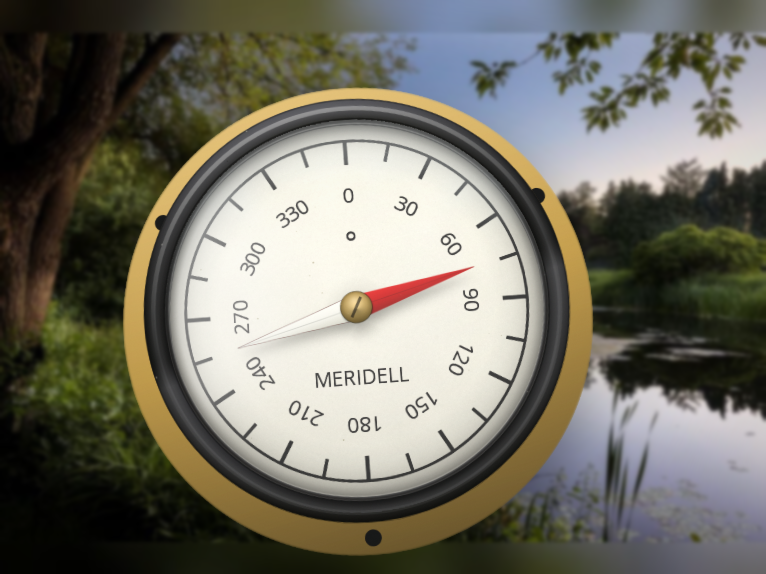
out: **75** °
